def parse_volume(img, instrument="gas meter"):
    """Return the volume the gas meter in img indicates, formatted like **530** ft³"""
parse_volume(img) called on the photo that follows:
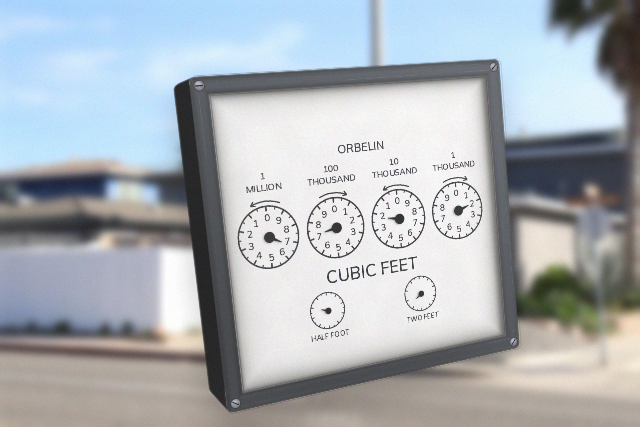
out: **672200** ft³
